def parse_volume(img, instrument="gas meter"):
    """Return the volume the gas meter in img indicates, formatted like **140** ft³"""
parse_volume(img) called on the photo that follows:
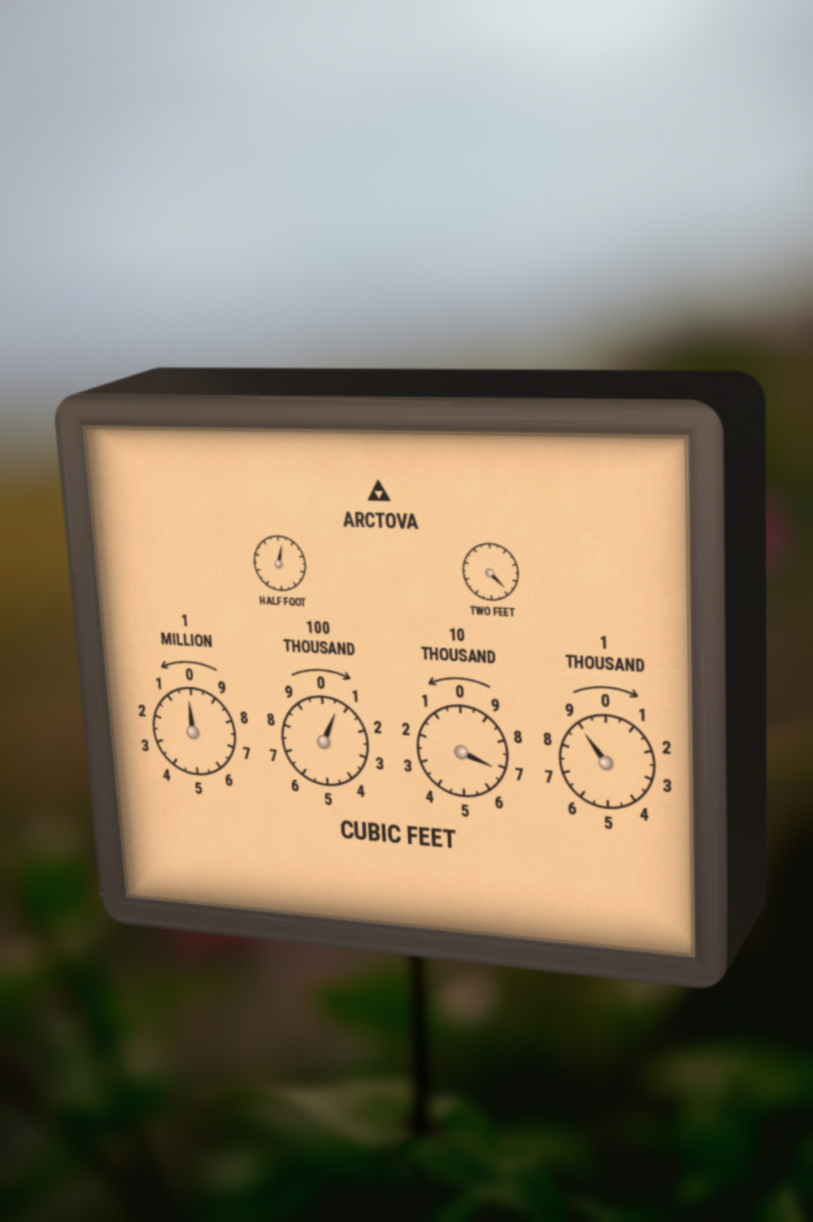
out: **6900** ft³
